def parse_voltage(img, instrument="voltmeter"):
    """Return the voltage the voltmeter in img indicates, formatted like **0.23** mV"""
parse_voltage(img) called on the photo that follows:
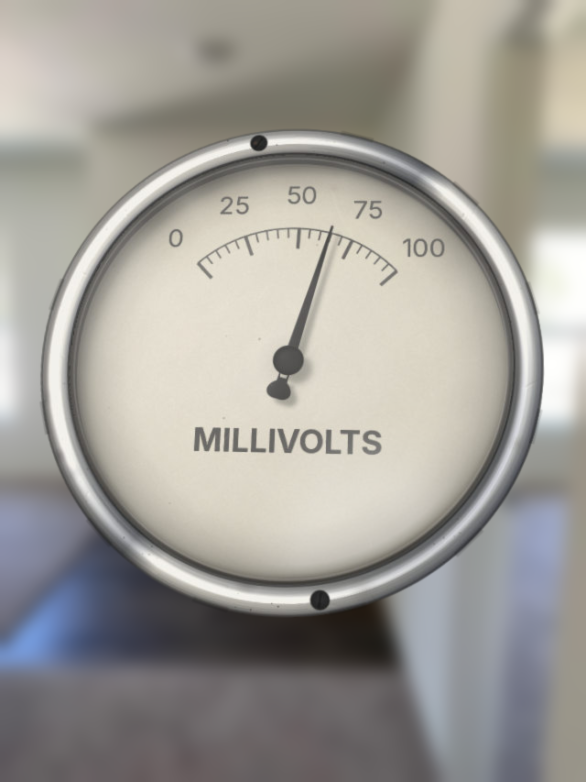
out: **65** mV
